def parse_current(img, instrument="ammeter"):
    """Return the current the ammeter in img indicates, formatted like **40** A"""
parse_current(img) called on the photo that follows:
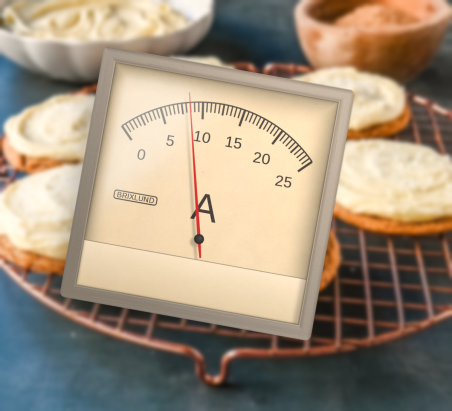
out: **8.5** A
